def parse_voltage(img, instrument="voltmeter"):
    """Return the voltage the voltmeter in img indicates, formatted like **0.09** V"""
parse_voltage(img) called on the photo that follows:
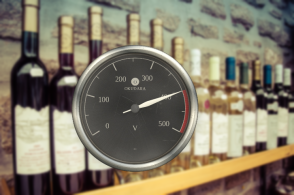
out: **400** V
